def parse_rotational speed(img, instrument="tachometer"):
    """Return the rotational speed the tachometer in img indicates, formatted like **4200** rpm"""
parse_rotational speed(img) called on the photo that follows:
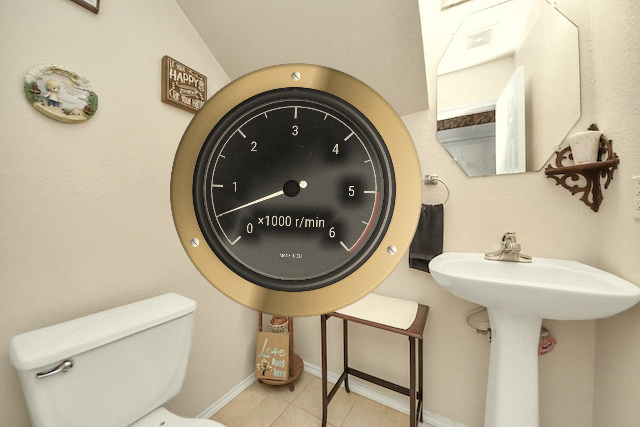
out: **500** rpm
